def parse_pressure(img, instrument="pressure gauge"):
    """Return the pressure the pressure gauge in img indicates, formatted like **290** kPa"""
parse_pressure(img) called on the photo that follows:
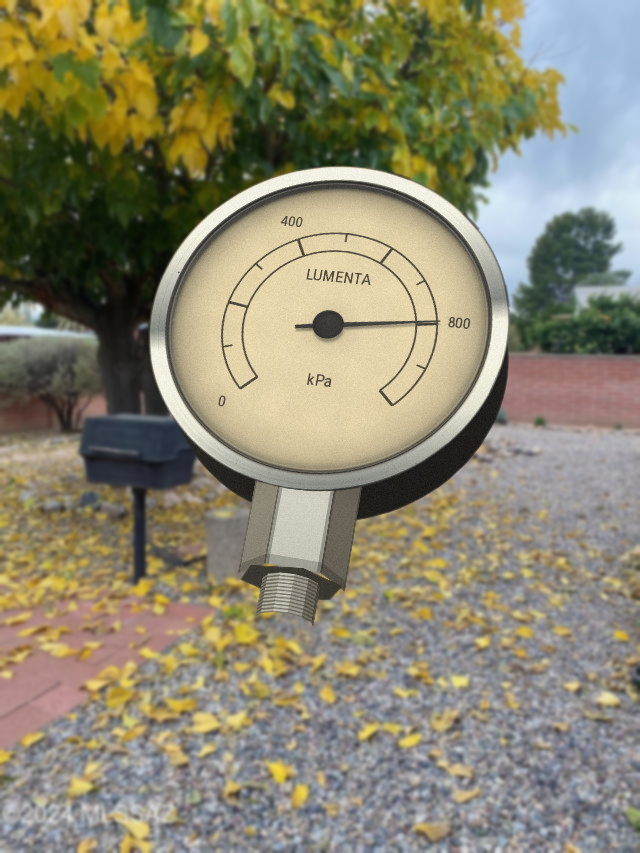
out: **800** kPa
